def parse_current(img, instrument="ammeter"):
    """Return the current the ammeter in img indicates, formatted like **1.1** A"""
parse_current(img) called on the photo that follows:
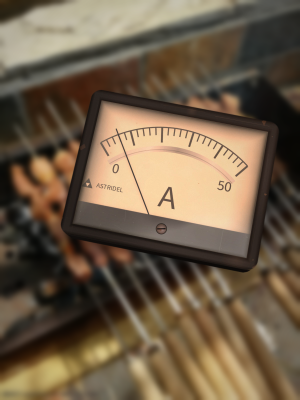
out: **6** A
